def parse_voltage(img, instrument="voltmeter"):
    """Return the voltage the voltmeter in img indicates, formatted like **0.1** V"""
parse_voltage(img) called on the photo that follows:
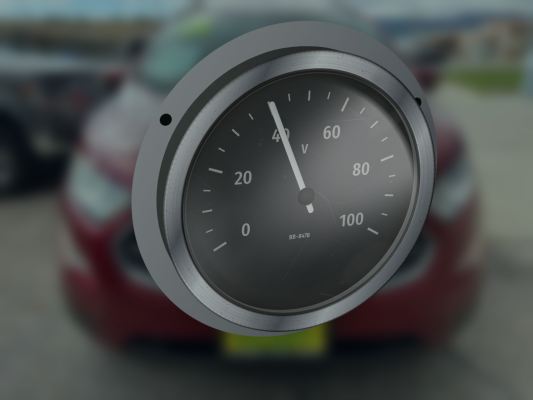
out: **40** V
